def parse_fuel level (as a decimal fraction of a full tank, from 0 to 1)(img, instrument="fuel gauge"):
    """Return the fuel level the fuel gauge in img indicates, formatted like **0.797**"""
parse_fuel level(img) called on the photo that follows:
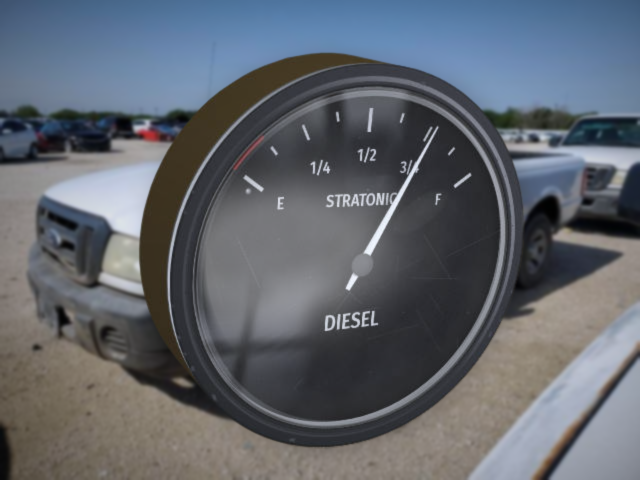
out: **0.75**
